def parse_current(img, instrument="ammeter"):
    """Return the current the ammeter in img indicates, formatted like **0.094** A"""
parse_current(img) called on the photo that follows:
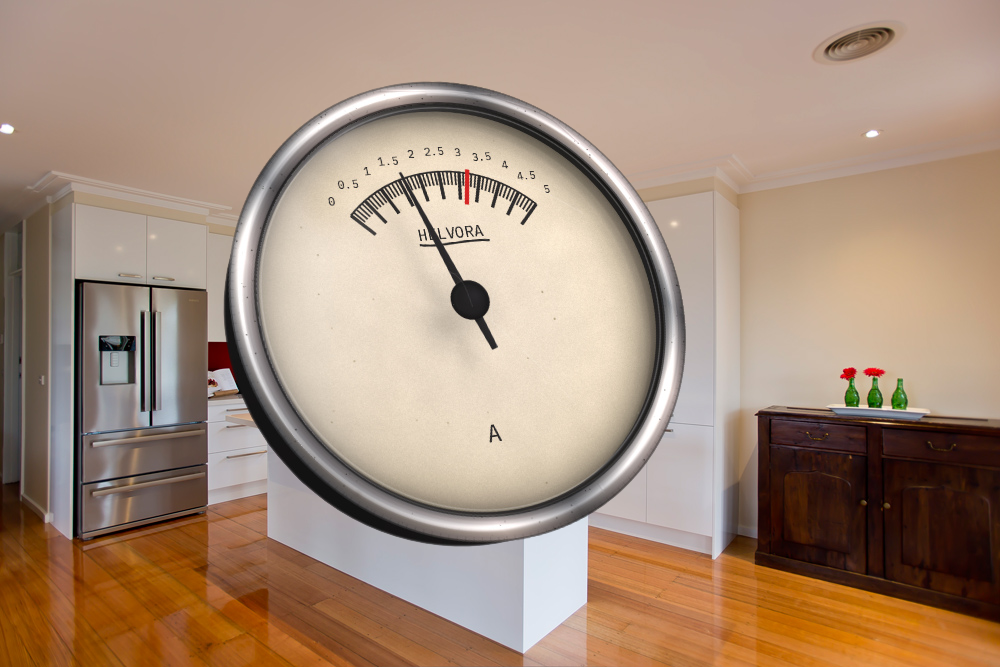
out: **1.5** A
